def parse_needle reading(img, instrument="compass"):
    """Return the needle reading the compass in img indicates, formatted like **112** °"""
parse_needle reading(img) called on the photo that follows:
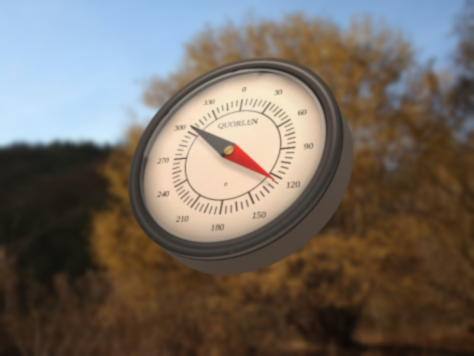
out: **125** °
